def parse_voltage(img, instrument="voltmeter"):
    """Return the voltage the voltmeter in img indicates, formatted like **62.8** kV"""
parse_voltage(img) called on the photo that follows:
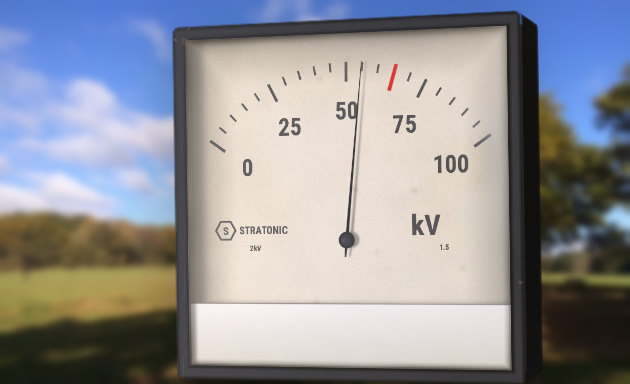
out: **55** kV
